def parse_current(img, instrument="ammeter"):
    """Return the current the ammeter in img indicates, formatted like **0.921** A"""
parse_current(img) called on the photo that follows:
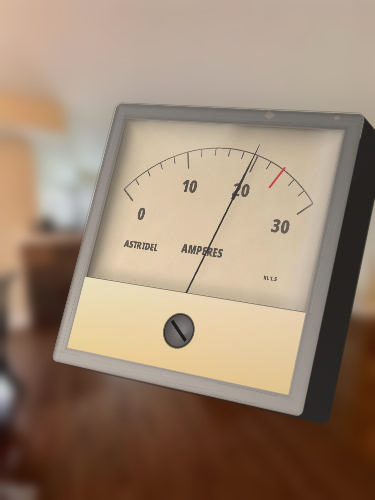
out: **20** A
